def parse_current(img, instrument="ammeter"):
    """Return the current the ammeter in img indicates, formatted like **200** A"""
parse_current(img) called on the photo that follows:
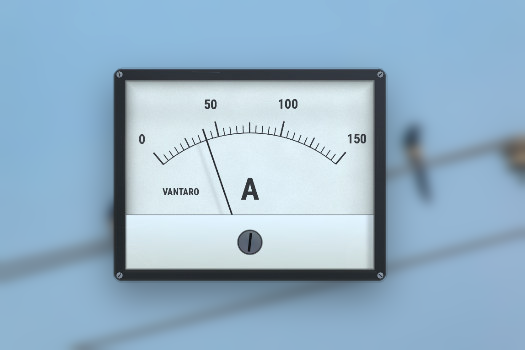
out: **40** A
